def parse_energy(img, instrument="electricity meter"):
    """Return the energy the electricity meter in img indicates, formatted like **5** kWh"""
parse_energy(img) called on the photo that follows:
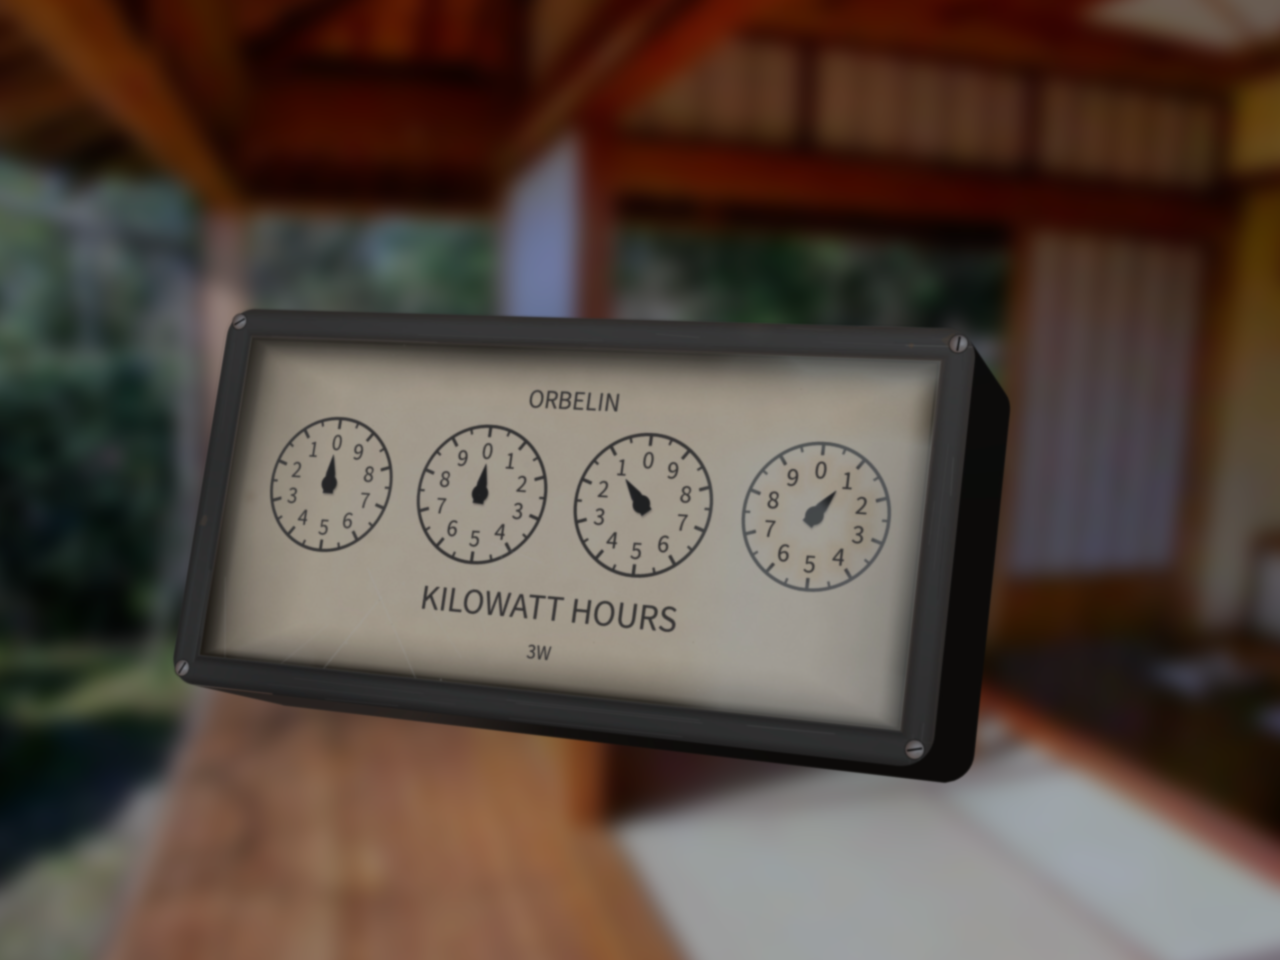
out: **11** kWh
